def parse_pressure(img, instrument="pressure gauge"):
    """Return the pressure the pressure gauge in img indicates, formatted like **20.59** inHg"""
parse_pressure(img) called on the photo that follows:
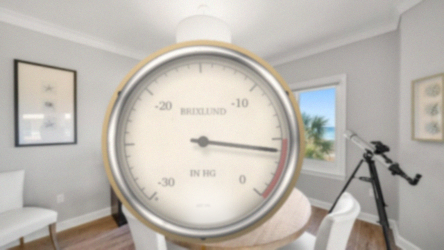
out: **-4** inHg
